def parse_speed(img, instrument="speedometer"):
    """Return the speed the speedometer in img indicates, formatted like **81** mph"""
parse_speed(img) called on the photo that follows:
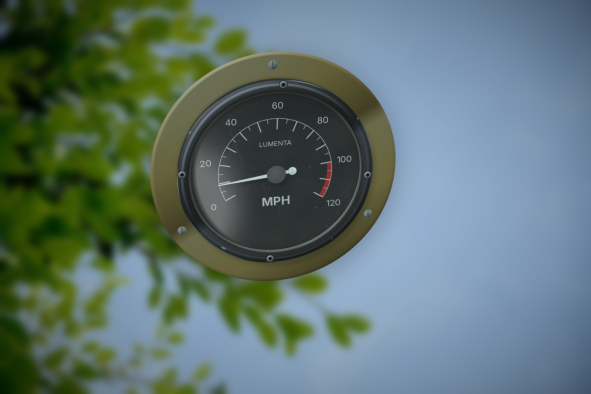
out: **10** mph
